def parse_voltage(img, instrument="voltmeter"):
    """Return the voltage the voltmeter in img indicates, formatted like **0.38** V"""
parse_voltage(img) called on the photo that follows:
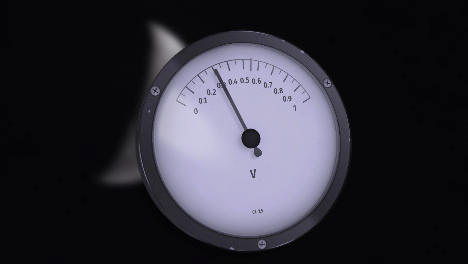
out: **0.3** V
